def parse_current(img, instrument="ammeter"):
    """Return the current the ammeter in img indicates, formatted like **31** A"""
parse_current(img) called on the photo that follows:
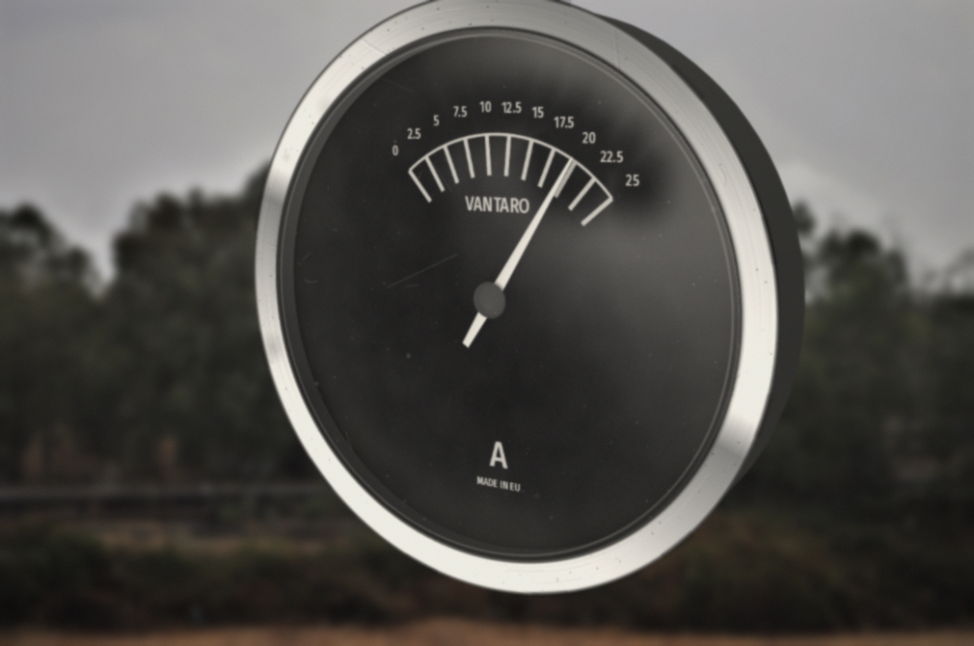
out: **20** A
